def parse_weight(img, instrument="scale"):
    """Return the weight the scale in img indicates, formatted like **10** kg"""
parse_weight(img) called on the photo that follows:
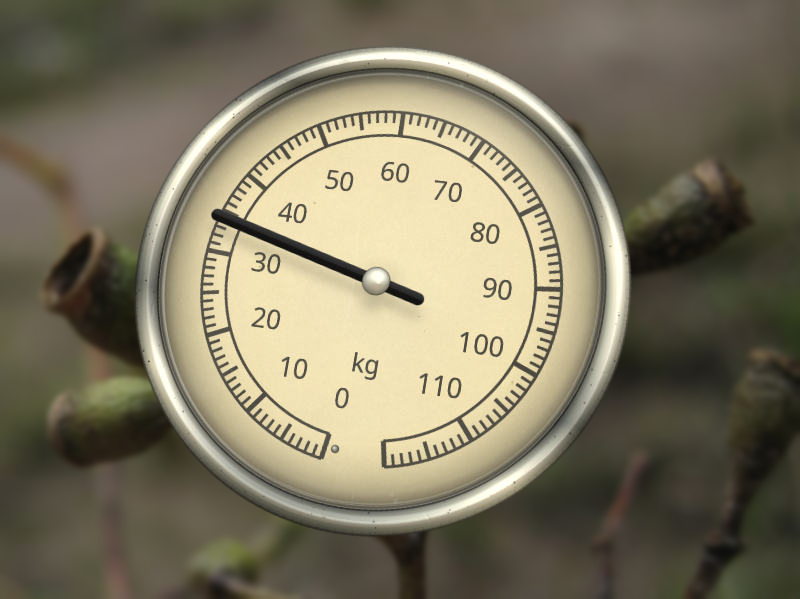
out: **34** kg
